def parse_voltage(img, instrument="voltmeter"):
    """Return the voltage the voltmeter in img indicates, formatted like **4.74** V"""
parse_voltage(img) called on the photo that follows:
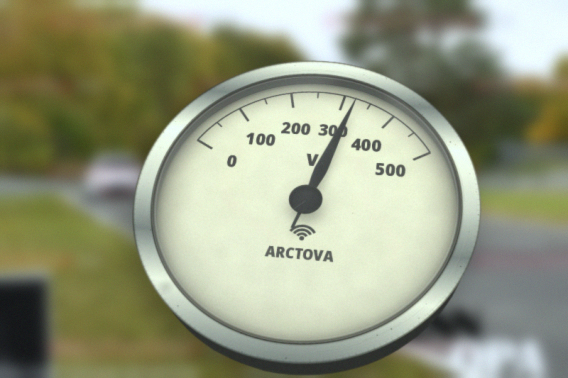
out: **325** V
